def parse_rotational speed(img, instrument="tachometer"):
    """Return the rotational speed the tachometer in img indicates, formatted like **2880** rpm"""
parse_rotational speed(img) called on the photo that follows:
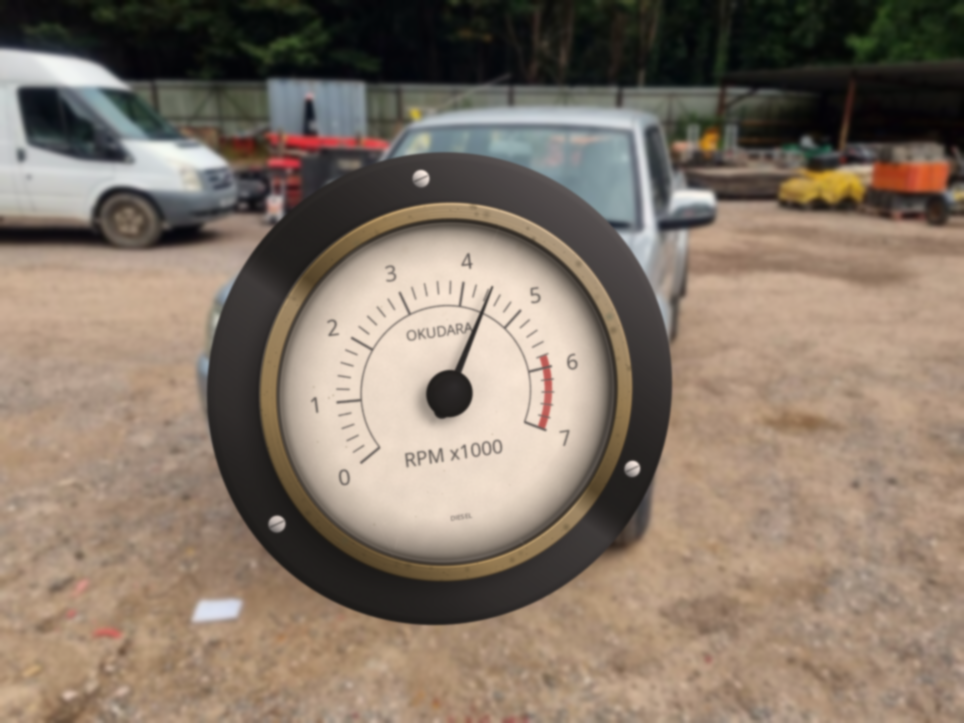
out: **4400** rpm
